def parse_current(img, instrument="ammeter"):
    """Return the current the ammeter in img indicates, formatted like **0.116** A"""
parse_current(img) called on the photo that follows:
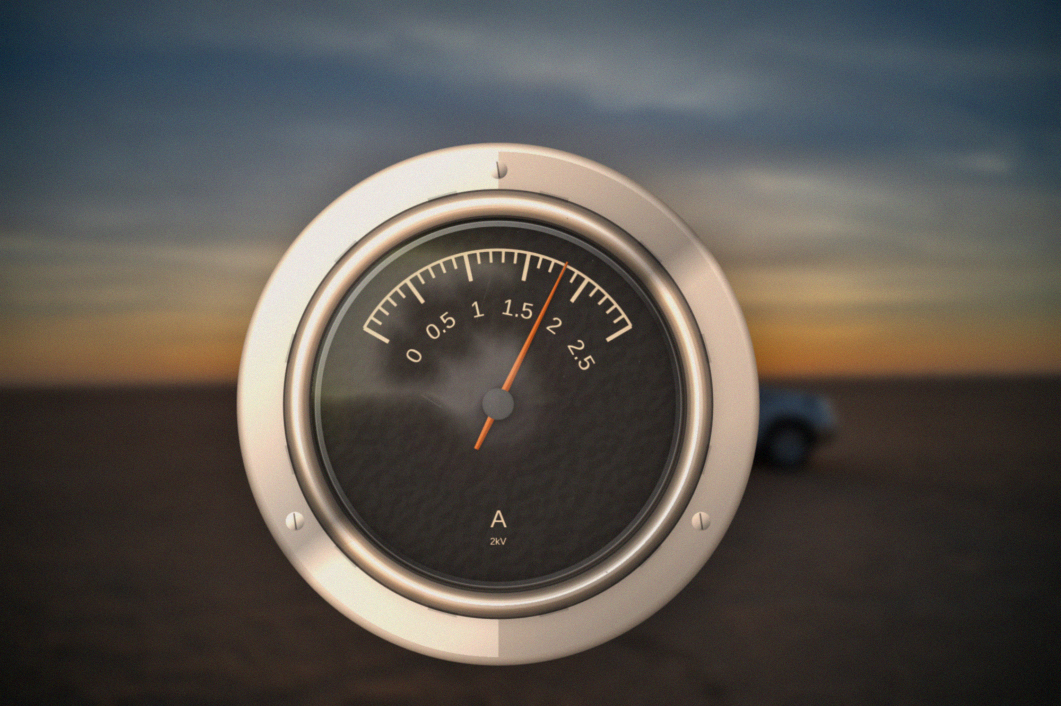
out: **1.8** A
